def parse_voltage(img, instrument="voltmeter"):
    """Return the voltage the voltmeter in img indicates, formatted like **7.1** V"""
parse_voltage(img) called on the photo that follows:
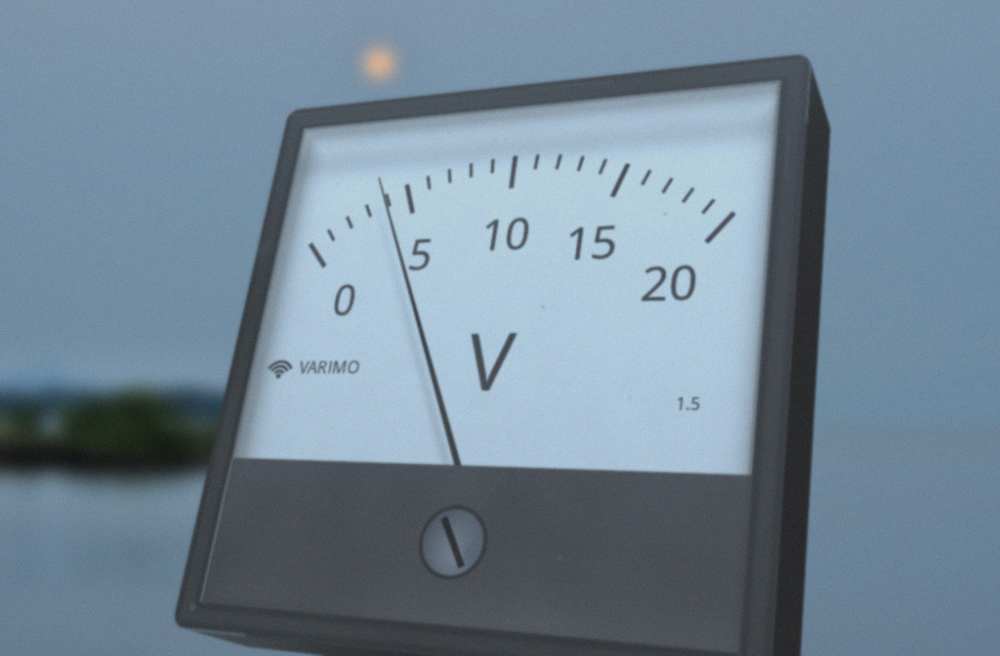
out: **4** V
